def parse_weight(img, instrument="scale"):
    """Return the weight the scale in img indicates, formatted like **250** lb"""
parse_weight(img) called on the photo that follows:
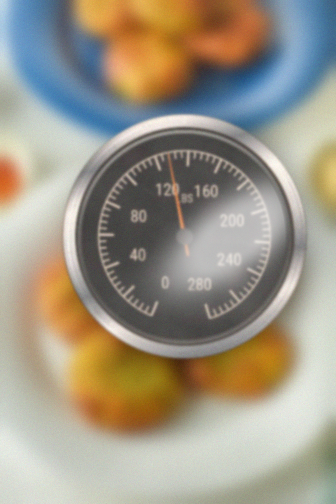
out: **128** lb
